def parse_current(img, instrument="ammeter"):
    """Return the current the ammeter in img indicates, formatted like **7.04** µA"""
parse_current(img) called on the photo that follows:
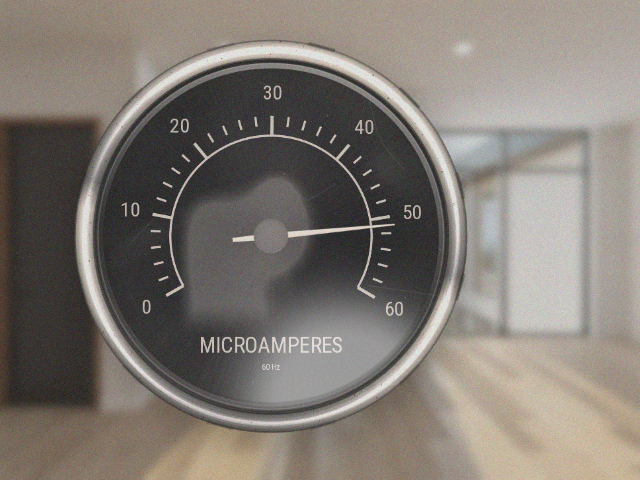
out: **51** µA
